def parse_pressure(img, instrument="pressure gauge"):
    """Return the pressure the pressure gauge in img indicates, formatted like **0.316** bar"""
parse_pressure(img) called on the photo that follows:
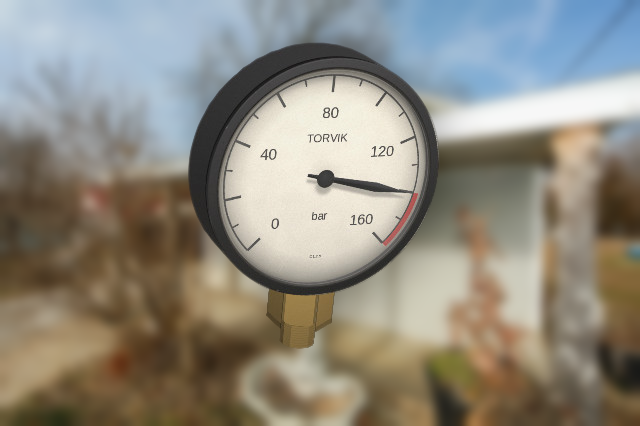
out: **140** bar
